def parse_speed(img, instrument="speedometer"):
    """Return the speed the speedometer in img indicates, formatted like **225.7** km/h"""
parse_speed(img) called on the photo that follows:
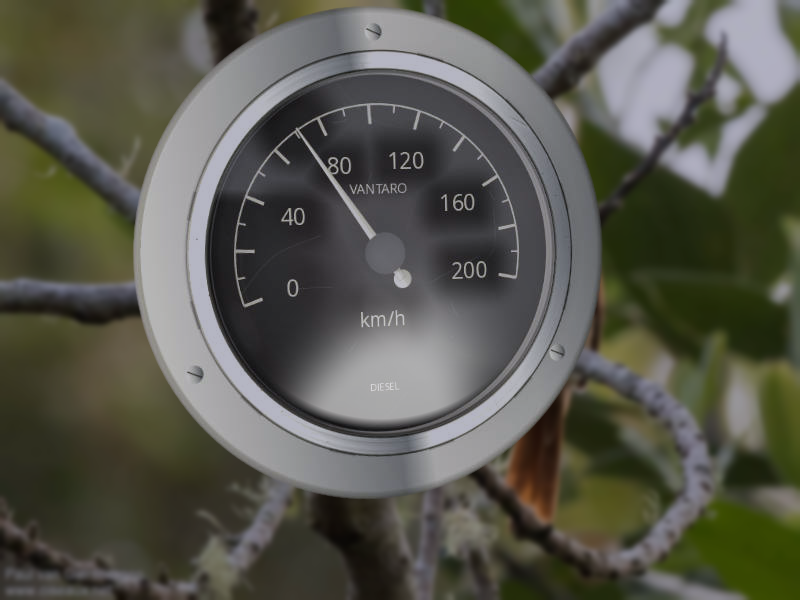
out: **70** km/h
